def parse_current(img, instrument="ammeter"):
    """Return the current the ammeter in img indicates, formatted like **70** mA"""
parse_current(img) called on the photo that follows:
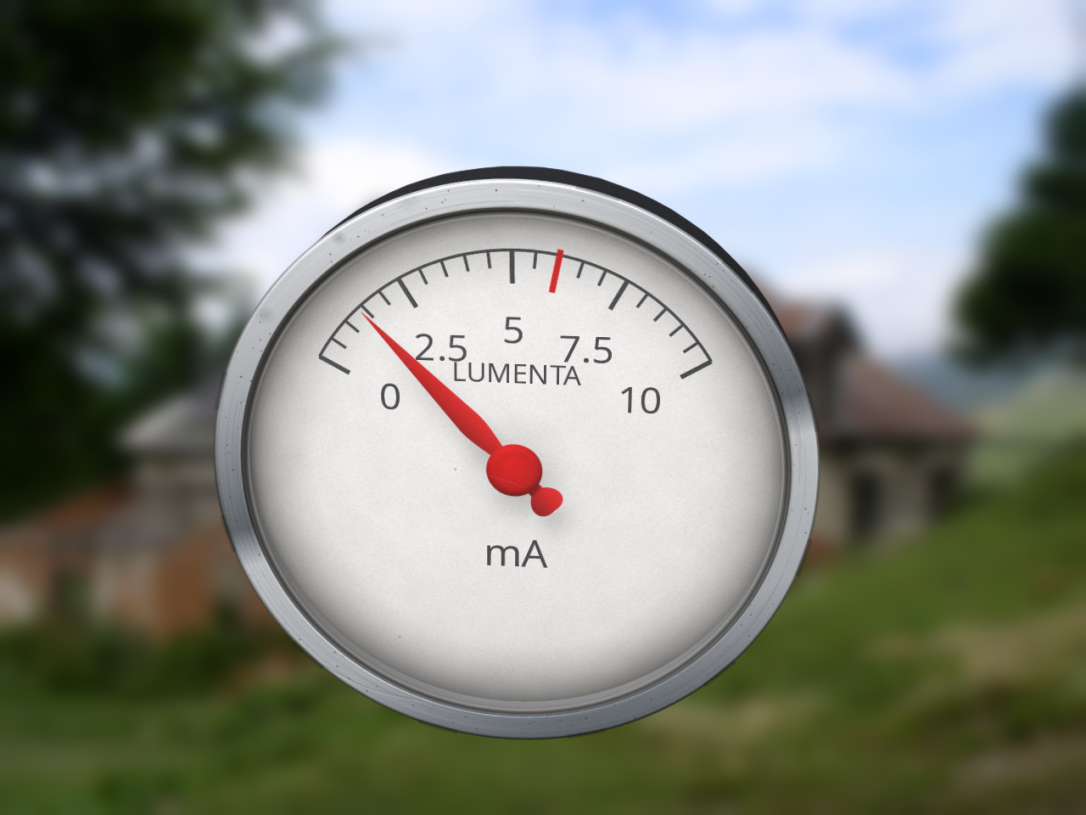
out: **1.5** mA
